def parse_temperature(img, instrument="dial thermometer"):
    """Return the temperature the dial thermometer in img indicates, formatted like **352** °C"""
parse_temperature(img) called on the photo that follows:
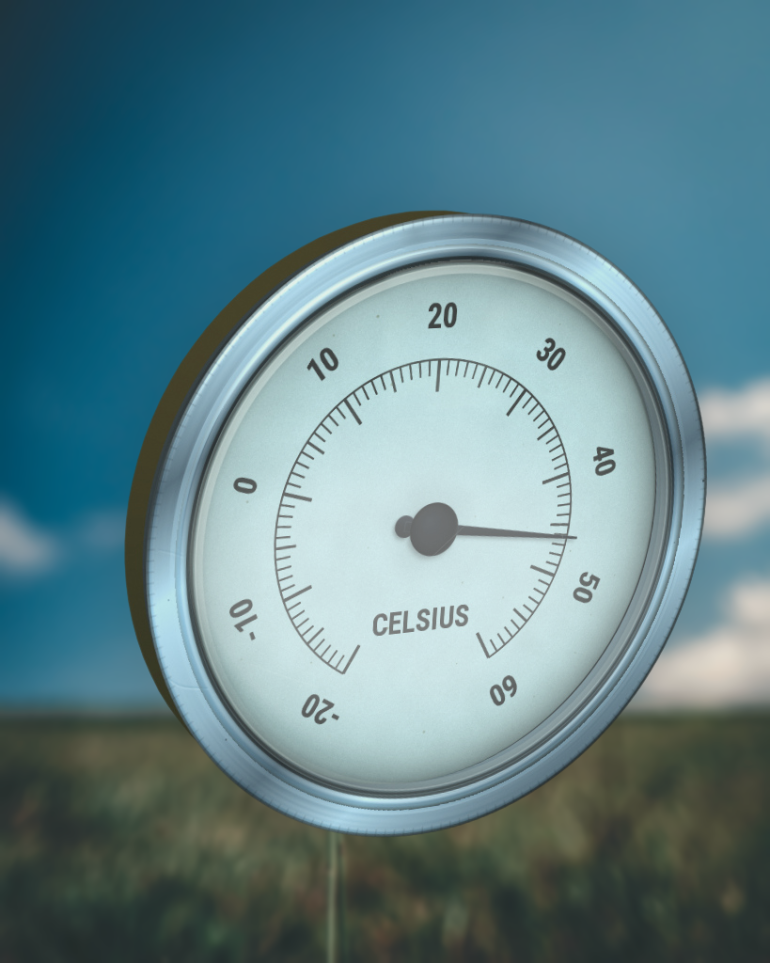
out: **46** °C
